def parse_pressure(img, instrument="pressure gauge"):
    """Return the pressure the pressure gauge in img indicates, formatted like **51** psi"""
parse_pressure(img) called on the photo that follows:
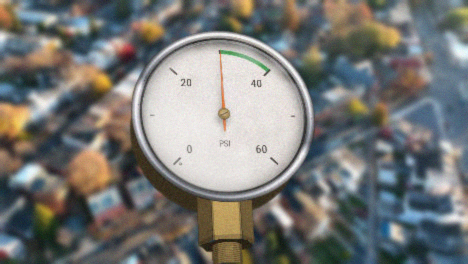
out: **30** psi
